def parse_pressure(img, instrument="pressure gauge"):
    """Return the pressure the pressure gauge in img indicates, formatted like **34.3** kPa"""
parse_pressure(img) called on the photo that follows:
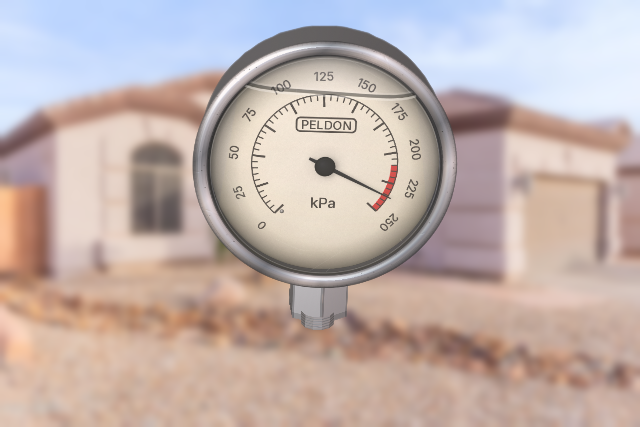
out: **235** kPa
